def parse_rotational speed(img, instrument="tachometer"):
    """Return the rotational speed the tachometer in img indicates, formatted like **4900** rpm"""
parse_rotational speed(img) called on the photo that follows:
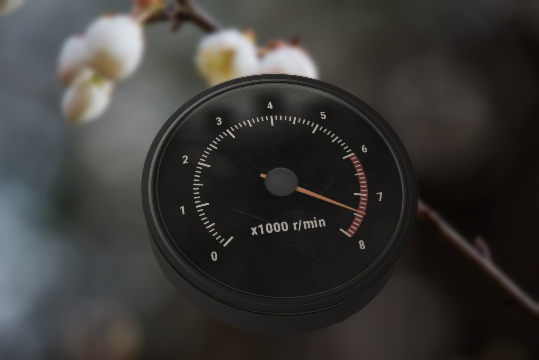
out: **7500** rpm
